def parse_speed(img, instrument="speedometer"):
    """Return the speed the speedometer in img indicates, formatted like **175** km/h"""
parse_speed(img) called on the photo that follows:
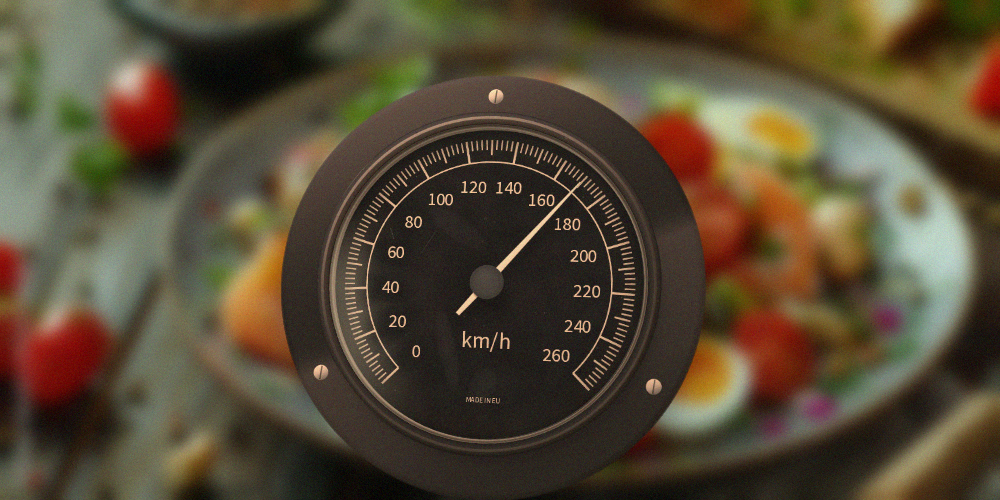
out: **170** km/h
